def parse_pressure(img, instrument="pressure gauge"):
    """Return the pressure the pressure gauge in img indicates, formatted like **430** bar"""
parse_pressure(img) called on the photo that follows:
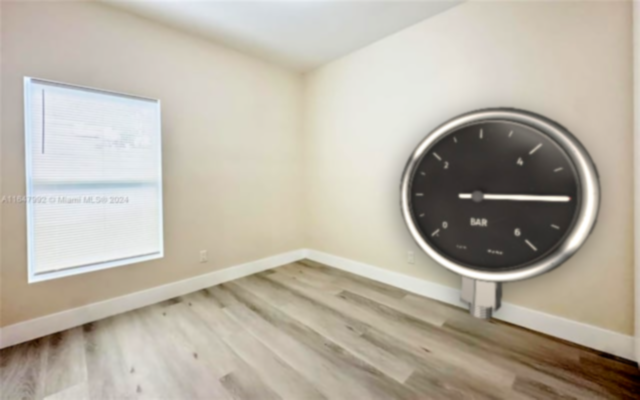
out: **5** bar
